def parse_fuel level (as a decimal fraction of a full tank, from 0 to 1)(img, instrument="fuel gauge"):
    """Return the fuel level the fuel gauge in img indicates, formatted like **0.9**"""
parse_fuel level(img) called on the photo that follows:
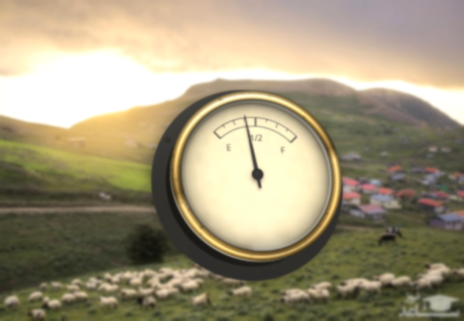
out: **0.375**
